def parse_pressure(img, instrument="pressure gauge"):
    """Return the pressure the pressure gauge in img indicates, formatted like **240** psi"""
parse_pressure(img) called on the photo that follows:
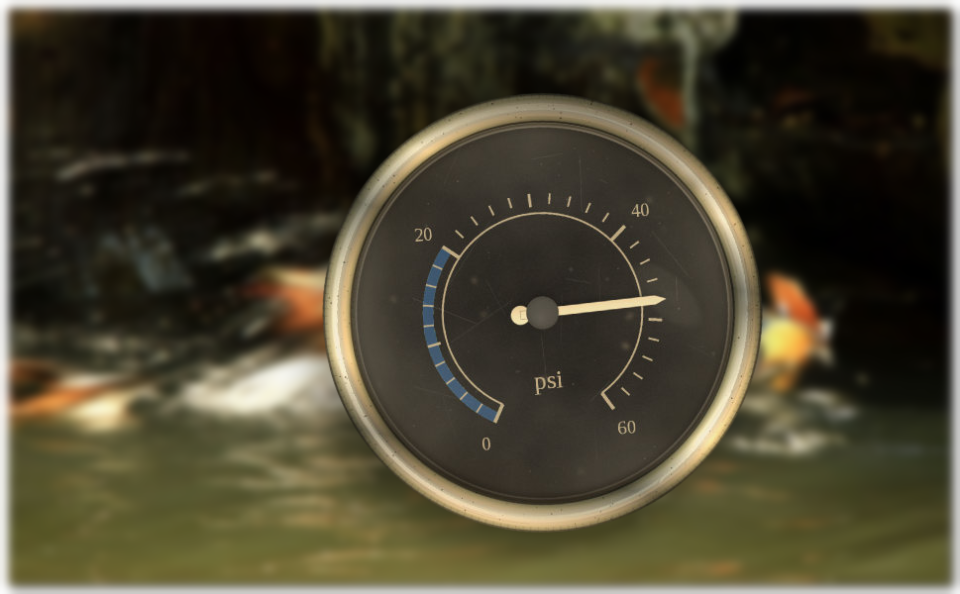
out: **48** psi
